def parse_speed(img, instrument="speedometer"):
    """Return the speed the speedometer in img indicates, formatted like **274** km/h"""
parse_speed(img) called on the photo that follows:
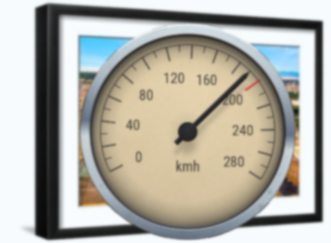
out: **190** km/h
